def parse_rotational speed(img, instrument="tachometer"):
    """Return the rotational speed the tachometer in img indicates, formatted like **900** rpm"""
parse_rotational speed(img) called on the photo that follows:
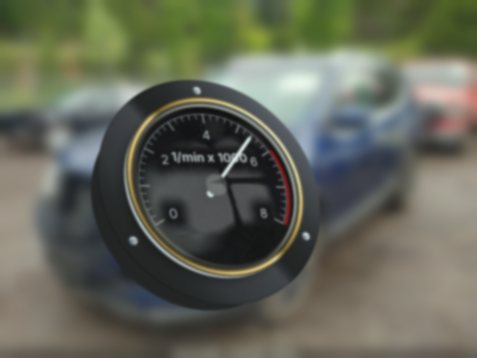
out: **5400** rpm
